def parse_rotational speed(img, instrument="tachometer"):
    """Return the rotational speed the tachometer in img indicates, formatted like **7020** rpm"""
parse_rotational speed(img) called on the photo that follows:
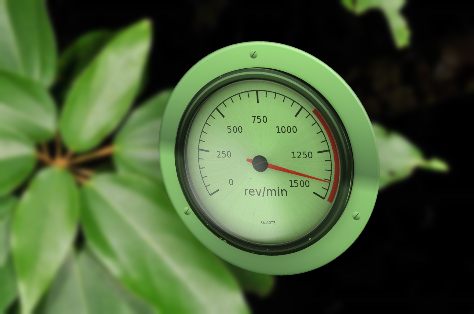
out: **1400** rpm
